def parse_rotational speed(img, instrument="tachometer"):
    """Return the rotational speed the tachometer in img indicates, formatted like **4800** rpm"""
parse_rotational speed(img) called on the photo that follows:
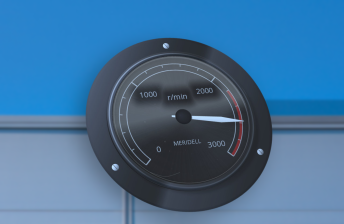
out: **2600** rpm
